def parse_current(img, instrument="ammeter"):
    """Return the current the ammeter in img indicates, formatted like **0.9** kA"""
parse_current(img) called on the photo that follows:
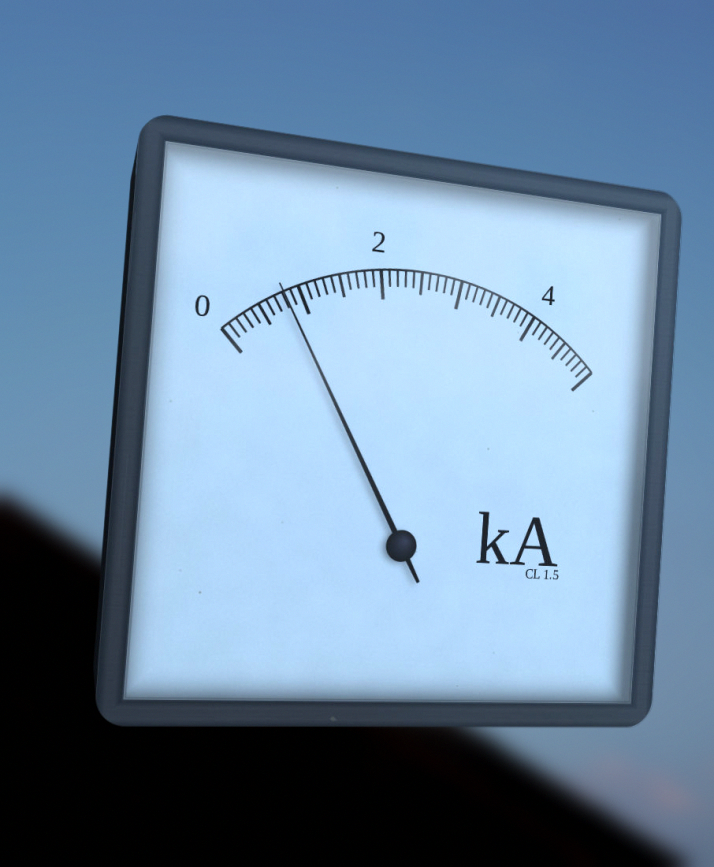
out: **0.8** kA
